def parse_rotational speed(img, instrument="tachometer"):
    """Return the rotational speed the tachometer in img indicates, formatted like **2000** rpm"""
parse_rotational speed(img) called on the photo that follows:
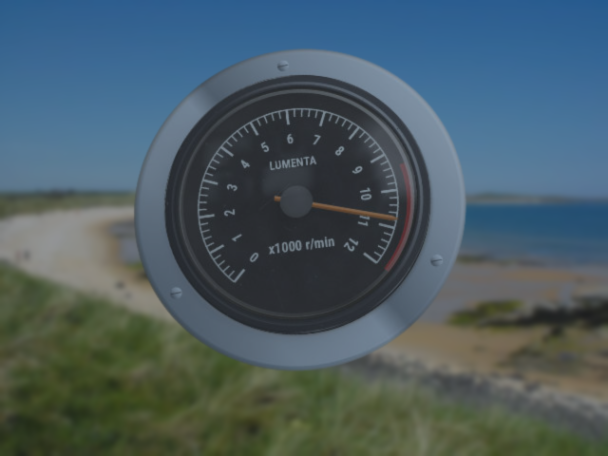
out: **10800** rpm
